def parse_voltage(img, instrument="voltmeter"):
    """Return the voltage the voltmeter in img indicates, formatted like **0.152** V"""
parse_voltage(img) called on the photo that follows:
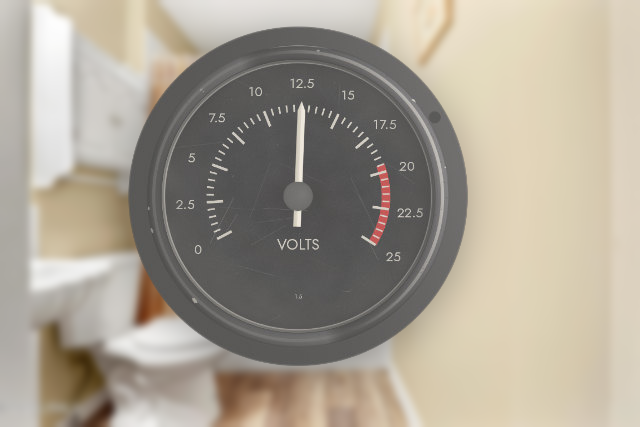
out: **12.5** V
